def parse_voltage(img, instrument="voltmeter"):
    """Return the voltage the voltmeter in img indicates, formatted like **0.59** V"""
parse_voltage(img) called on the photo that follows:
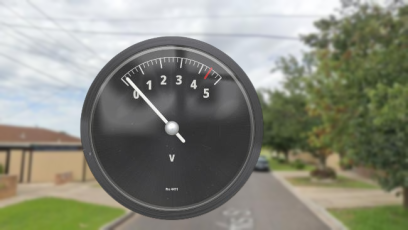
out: **0.2** V
